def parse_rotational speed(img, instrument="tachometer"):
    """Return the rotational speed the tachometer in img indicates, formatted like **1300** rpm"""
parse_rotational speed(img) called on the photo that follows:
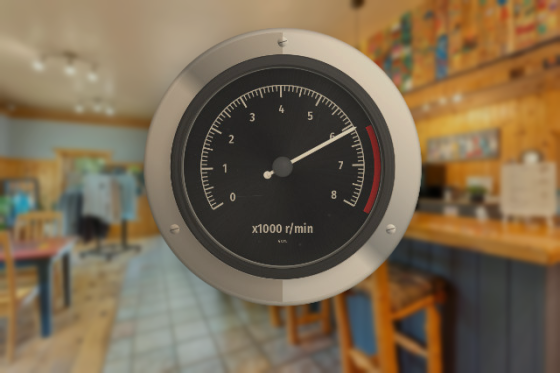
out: **6100** rpm
